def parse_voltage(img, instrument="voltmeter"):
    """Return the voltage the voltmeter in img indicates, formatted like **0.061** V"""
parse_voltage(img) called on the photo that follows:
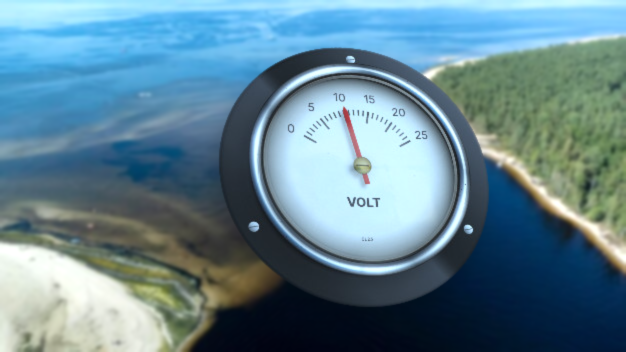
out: **10** V
